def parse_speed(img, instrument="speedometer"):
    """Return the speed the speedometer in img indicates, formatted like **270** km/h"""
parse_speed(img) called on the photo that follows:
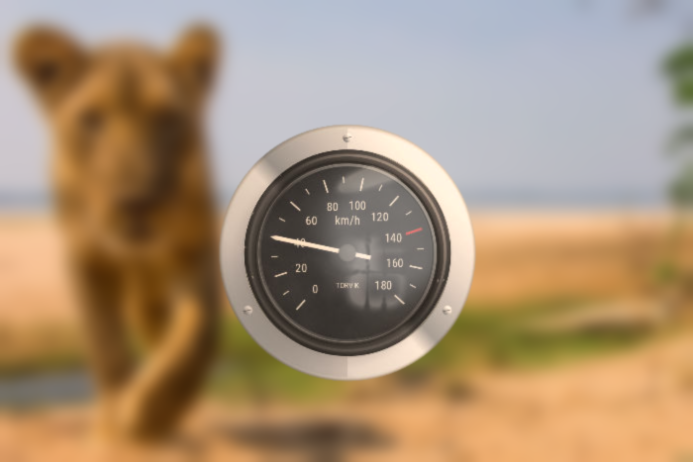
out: **40** km/h
